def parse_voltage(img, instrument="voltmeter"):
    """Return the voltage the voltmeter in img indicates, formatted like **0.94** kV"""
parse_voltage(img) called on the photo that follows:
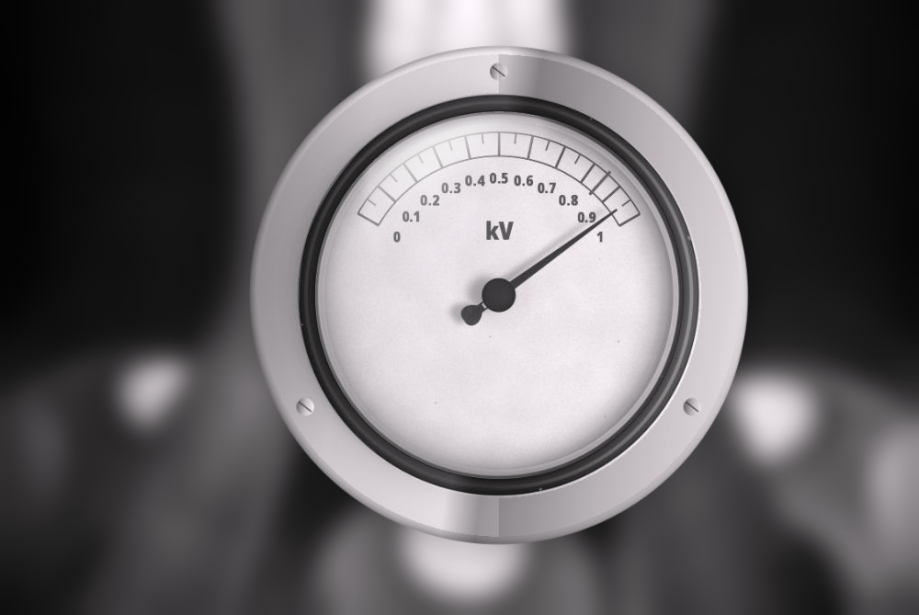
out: **0.95** kV
